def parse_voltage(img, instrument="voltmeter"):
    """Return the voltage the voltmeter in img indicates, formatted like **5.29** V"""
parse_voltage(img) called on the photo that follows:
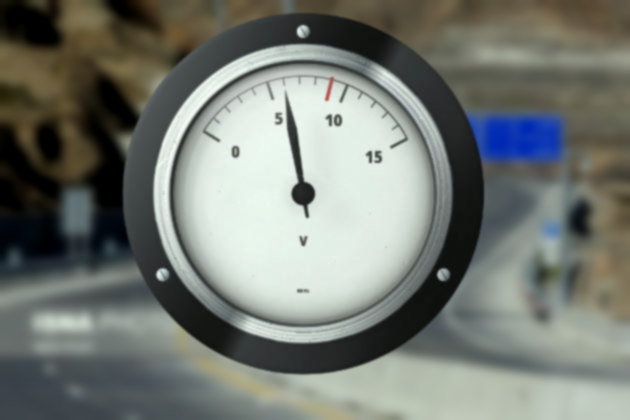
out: **6** V
